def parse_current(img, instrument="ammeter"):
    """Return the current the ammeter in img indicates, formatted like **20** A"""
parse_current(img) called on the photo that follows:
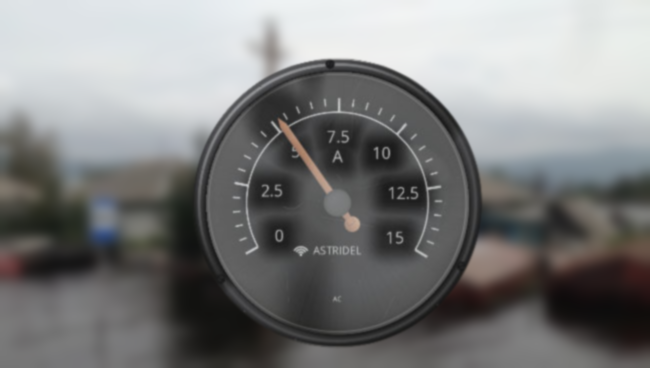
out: **5.25** A
